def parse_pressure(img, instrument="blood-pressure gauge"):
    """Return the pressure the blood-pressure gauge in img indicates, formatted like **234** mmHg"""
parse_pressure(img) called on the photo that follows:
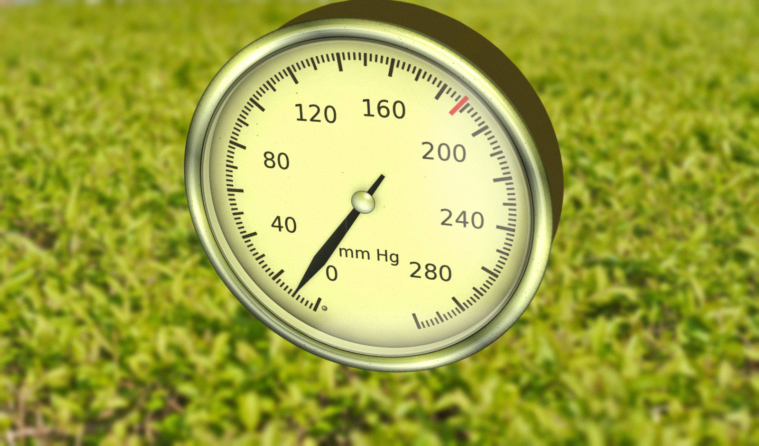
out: **10** mmHg
